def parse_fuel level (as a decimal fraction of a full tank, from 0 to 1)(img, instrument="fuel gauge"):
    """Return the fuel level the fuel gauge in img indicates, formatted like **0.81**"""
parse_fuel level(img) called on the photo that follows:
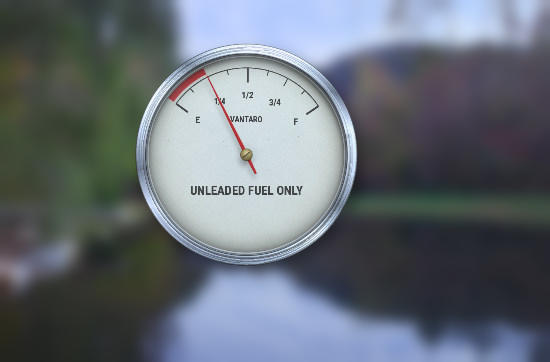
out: **0.25**
